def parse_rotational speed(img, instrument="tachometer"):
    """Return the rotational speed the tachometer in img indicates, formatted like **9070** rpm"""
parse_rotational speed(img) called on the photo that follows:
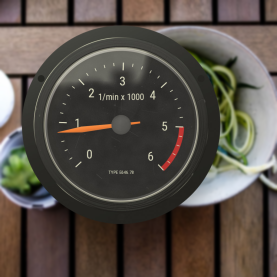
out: **800** rpm
